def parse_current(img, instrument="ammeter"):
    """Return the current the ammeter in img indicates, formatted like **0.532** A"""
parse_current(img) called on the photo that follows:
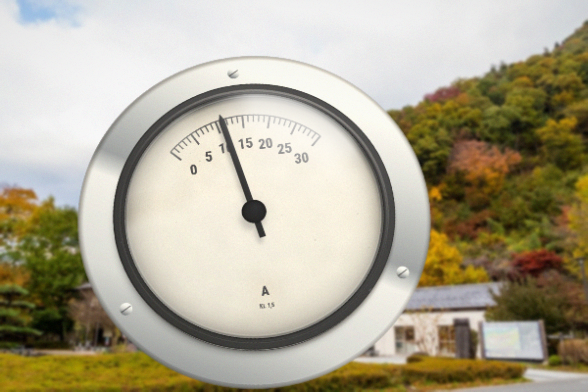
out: **11** A
